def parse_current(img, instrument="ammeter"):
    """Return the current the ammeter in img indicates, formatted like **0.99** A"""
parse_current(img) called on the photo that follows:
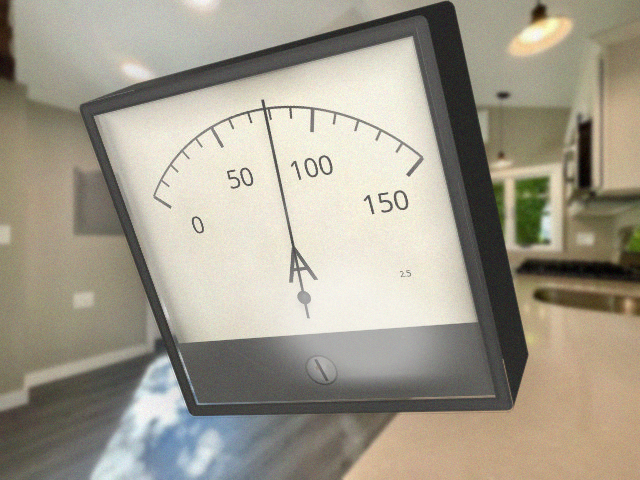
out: **80** A
